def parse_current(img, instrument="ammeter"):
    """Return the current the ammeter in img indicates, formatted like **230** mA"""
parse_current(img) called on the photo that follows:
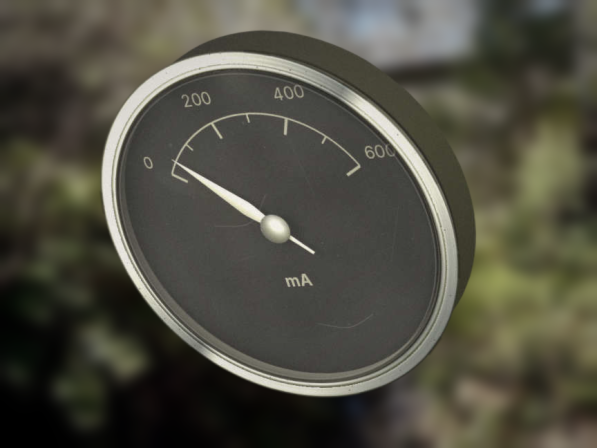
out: **50** mA
